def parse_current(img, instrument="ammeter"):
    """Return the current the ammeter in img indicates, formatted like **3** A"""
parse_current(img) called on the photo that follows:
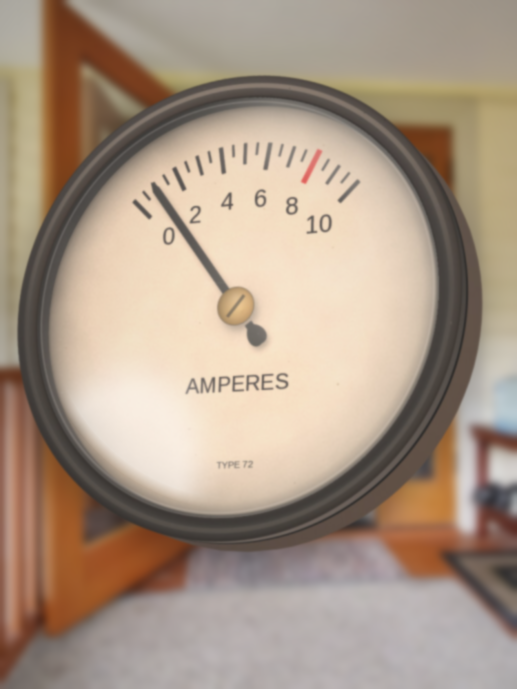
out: **1** A
